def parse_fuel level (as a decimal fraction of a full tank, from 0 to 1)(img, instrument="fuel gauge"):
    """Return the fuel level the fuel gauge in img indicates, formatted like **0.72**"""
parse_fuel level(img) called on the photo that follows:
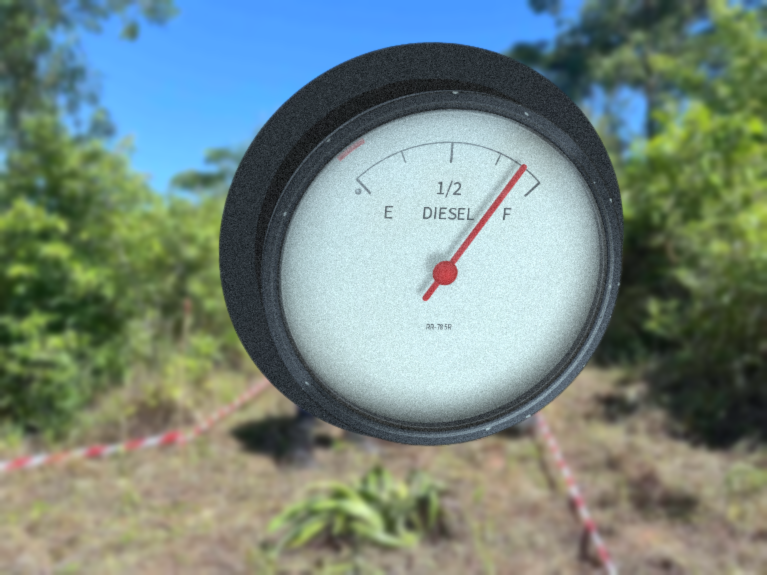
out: **0.875**
